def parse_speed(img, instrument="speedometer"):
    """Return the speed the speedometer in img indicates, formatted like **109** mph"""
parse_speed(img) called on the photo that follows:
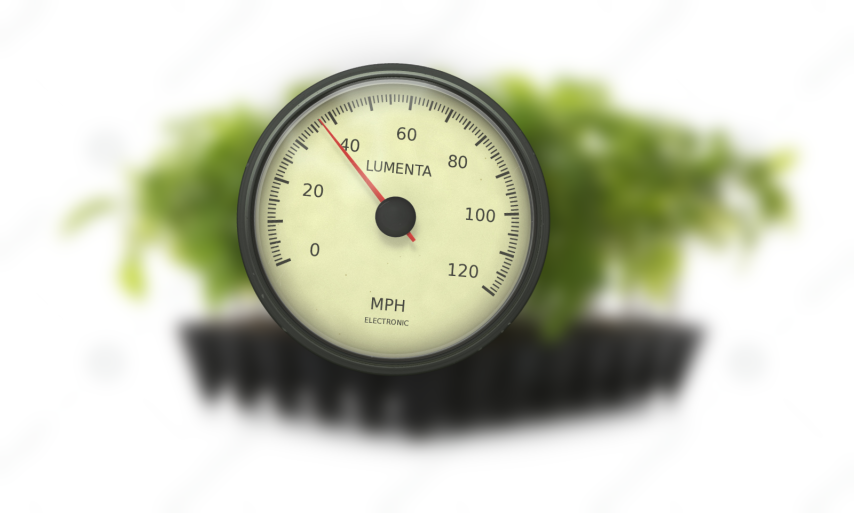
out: **37** mph
